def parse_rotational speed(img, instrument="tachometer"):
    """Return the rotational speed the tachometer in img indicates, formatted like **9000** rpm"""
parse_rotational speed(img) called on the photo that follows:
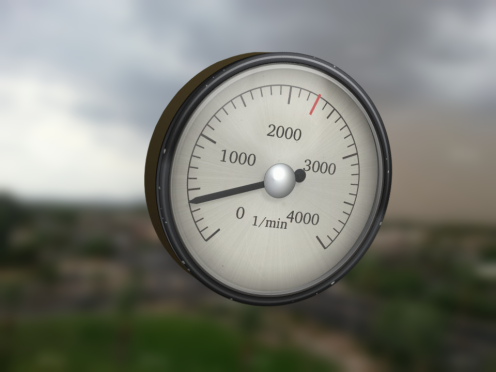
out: **400** rpm
